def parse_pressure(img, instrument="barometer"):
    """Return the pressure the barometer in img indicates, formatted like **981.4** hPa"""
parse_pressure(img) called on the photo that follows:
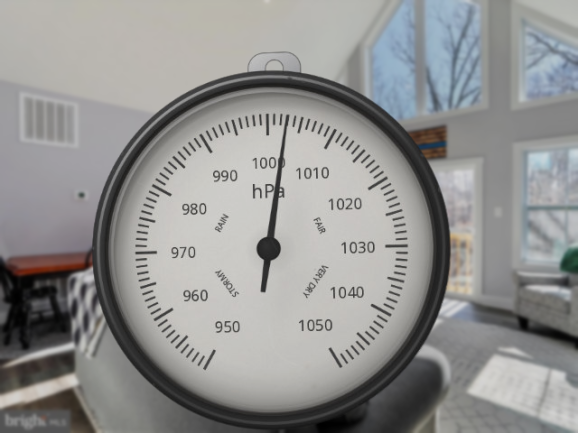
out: **1003** hPa
